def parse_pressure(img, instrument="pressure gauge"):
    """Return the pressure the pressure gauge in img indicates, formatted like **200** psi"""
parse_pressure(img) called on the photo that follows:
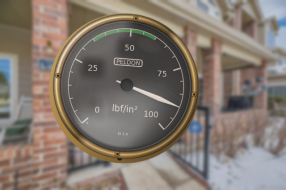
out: **90** psi
